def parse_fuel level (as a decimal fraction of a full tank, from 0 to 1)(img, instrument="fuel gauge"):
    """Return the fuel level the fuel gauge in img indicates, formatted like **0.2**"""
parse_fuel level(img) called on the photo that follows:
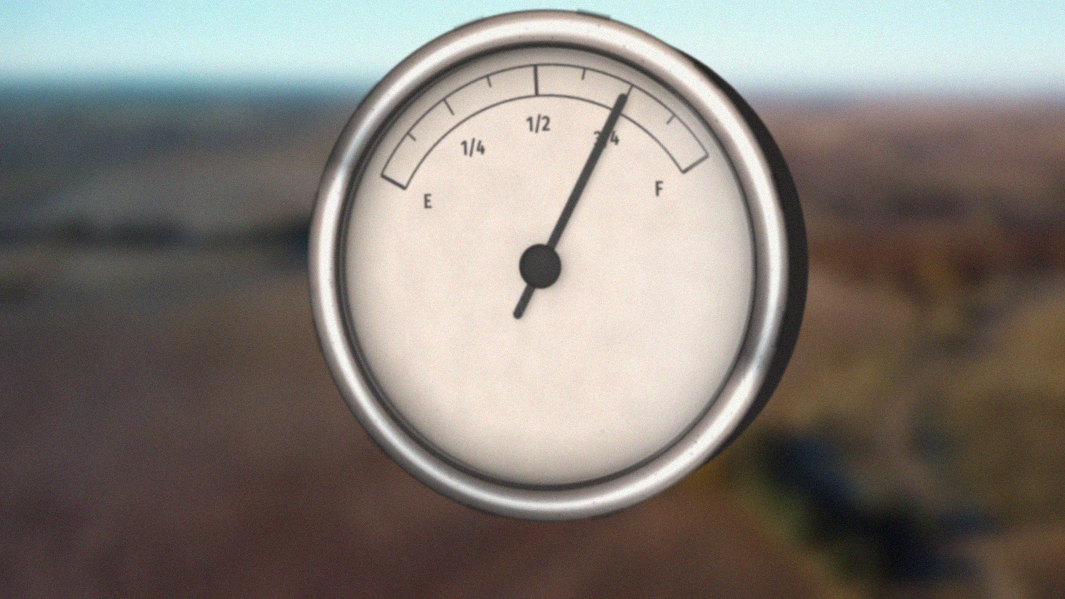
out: **0.75**
